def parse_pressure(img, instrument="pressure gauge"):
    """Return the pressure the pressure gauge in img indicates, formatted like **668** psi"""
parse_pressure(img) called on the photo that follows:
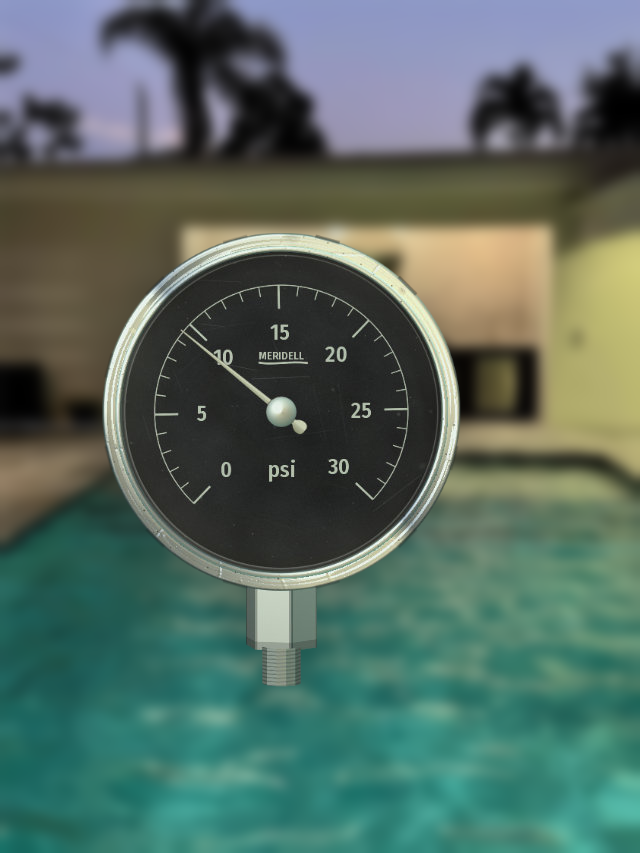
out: **9.5** psi
